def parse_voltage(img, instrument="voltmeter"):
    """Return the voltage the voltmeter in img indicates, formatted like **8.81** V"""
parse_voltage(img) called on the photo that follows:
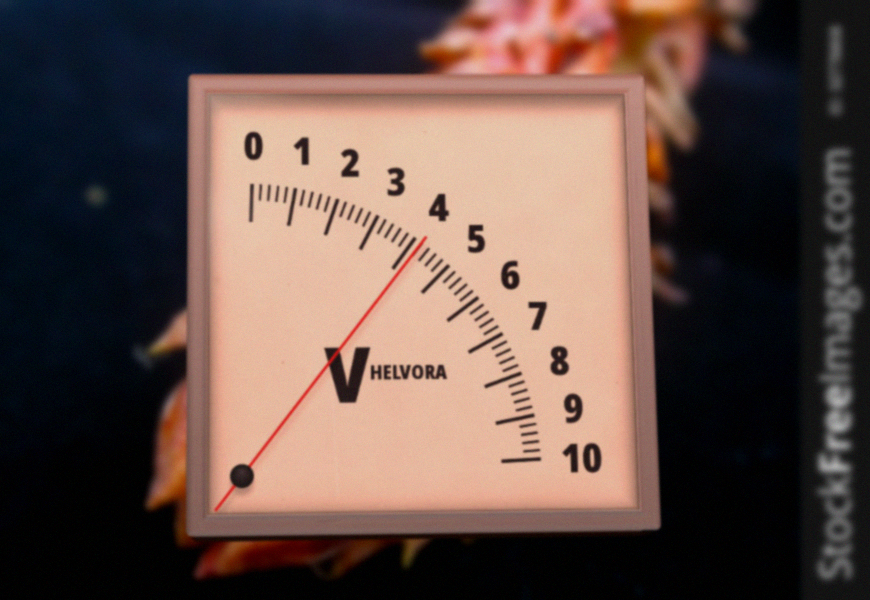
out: **4.2** V
